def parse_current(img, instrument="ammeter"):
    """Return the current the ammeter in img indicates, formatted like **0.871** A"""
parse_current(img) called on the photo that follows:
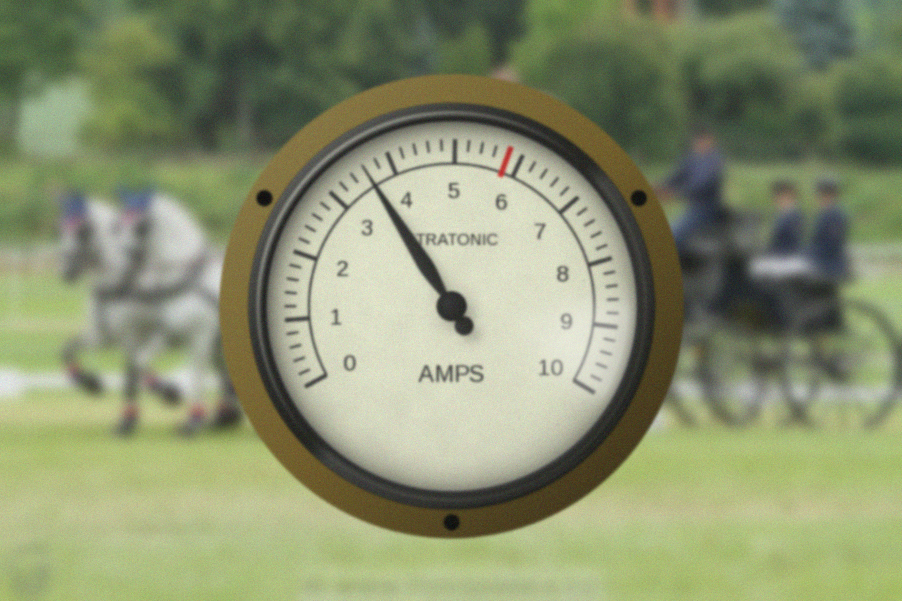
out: **3.6** A
